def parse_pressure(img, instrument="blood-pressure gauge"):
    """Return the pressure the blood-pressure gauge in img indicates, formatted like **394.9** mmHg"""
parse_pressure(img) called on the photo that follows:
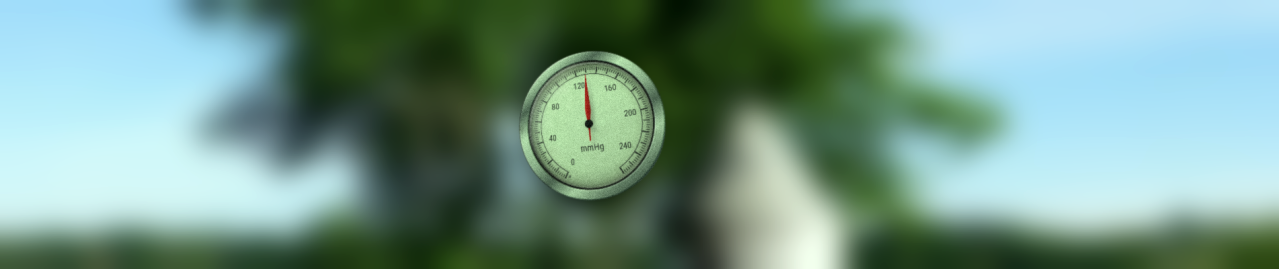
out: **130** mmHg
